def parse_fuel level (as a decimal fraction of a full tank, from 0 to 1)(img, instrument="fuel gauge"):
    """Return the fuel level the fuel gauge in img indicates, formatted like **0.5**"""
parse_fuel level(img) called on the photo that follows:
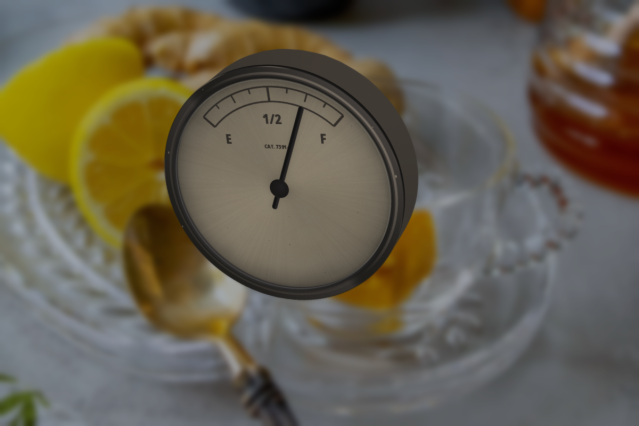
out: **0.75**
